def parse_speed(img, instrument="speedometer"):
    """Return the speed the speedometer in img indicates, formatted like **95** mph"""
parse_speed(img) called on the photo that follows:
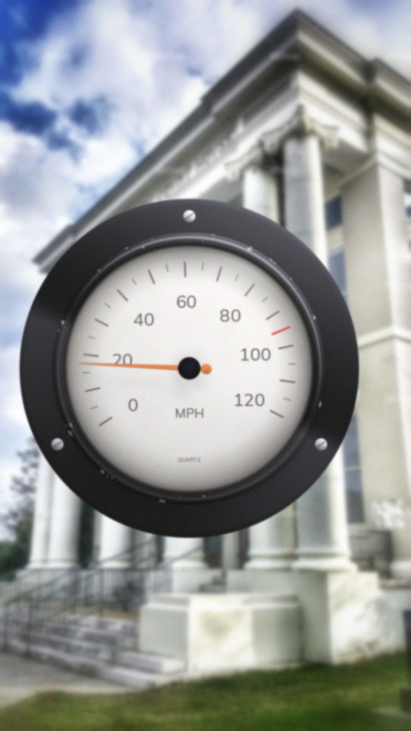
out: **17.5** mph
